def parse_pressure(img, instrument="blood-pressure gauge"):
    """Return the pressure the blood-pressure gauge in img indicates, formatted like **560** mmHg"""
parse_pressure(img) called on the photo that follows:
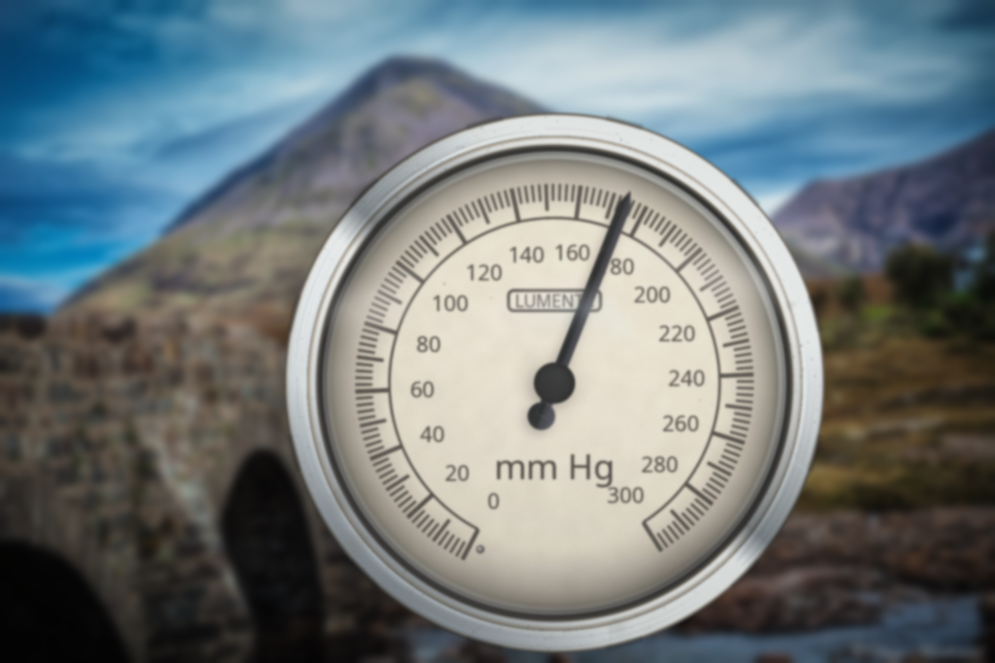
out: **174** mmHg
